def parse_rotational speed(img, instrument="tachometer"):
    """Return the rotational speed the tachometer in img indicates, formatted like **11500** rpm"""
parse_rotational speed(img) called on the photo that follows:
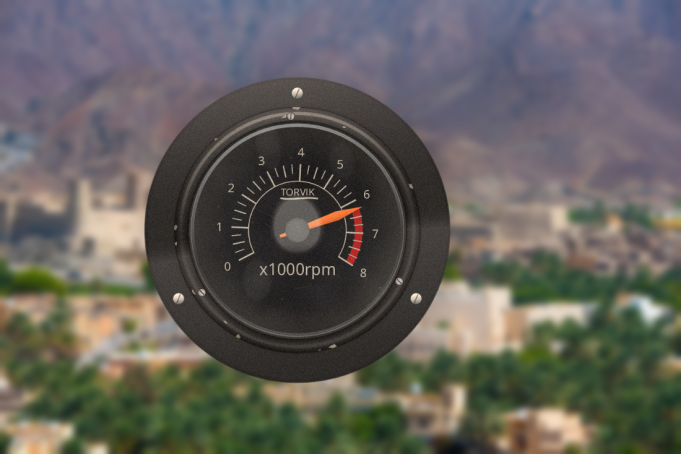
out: **6250** rpm
